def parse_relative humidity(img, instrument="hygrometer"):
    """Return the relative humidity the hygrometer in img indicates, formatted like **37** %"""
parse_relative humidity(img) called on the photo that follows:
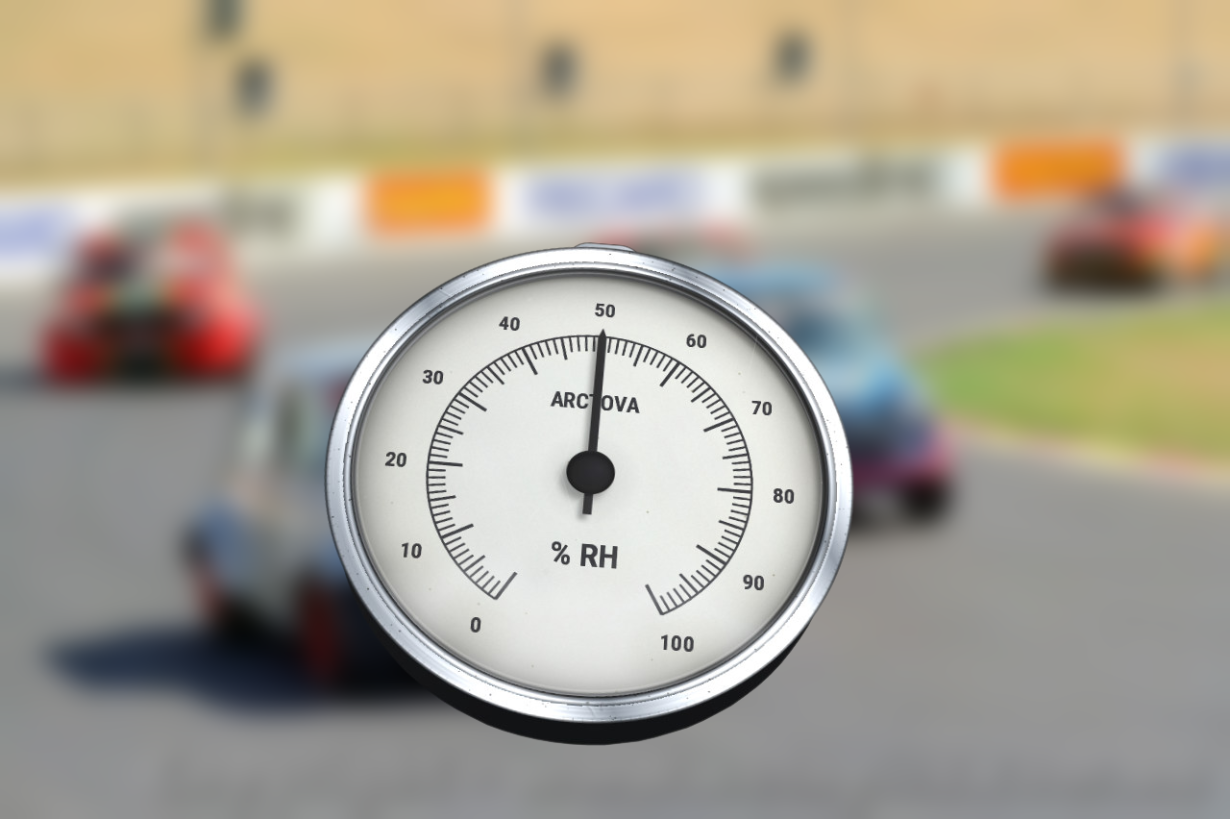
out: **50** %
